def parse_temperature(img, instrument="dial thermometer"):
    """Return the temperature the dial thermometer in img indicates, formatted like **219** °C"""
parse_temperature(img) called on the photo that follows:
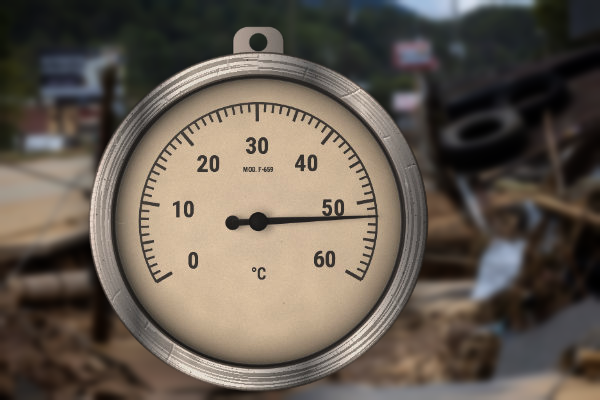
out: **52** °C
